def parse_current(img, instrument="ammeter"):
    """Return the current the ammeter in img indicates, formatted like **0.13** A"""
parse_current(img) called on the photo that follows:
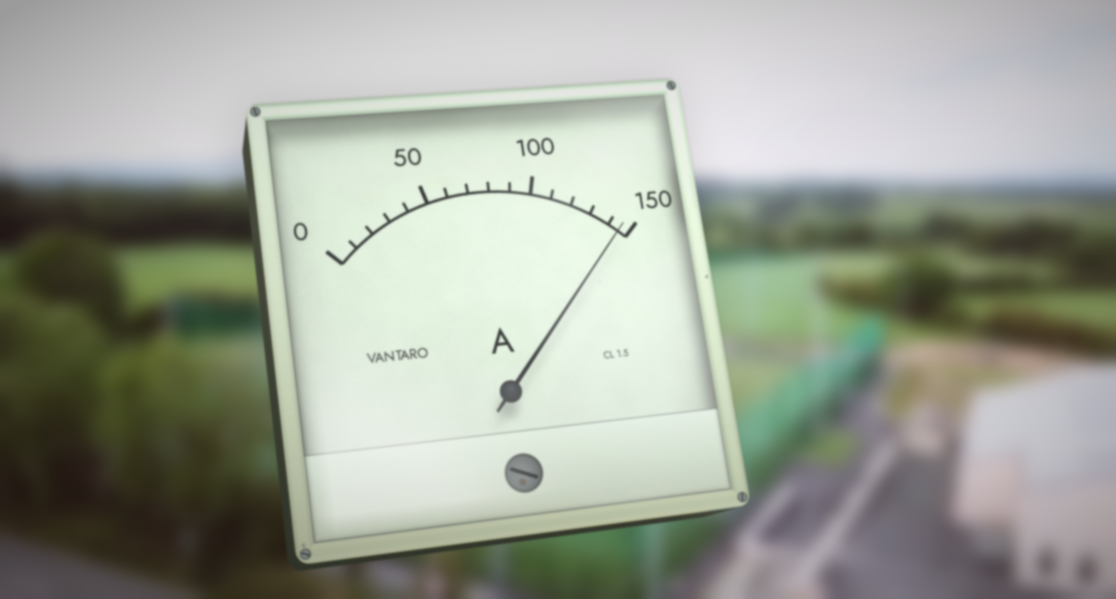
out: **145** A
